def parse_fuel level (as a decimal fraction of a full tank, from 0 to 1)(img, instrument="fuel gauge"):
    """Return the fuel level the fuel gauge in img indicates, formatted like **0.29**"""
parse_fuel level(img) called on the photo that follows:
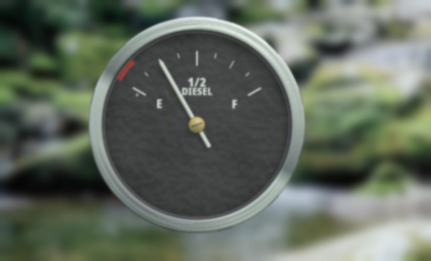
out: **0.25**
